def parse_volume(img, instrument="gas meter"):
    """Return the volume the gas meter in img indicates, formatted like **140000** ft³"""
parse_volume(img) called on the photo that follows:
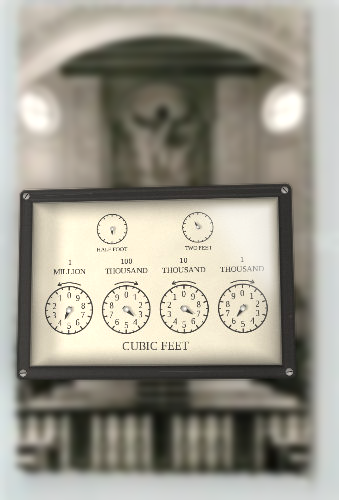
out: **436600** ft³
